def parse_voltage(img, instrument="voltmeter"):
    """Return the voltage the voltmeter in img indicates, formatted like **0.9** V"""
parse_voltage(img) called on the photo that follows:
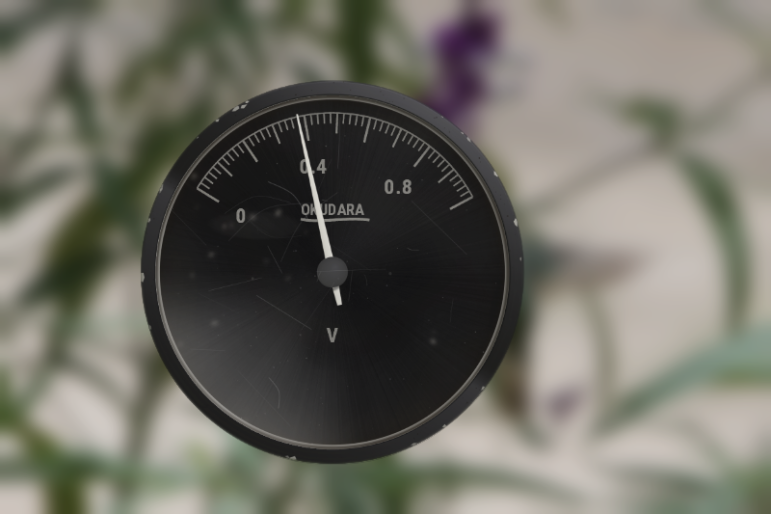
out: **0.38** V
